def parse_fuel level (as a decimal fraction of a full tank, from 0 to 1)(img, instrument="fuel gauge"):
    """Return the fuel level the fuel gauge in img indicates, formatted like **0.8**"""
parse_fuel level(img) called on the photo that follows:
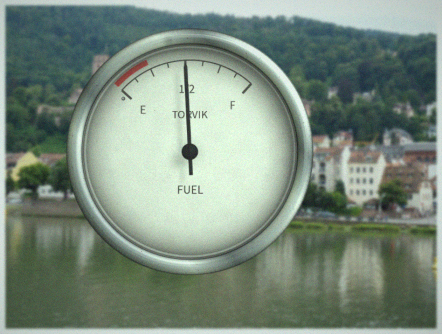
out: **0.5**
